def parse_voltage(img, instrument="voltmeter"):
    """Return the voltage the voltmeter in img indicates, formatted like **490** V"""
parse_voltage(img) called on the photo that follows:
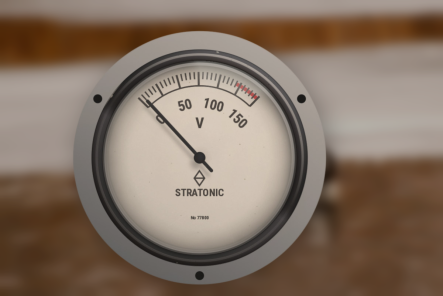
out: **5** V
